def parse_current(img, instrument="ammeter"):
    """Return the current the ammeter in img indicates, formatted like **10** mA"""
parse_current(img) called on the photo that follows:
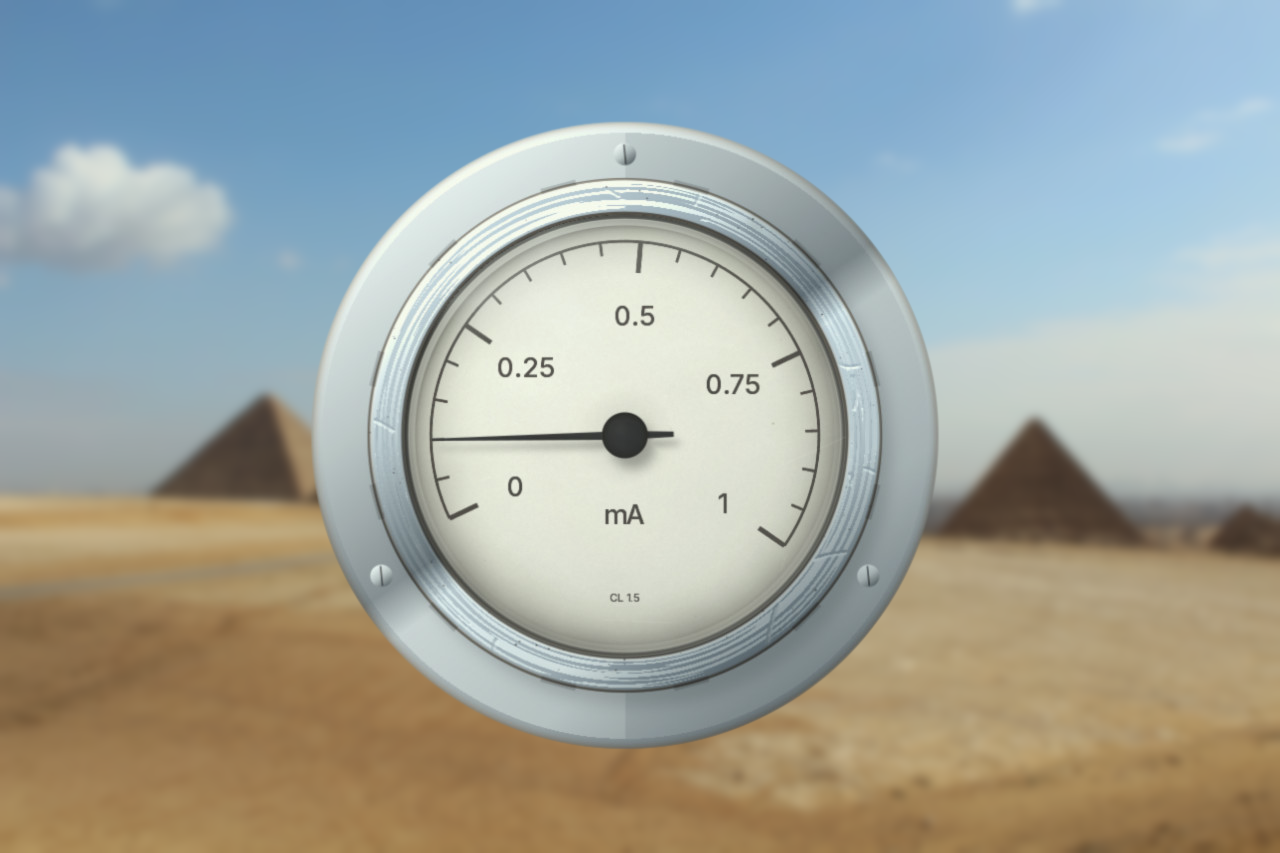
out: **0.1** mA
